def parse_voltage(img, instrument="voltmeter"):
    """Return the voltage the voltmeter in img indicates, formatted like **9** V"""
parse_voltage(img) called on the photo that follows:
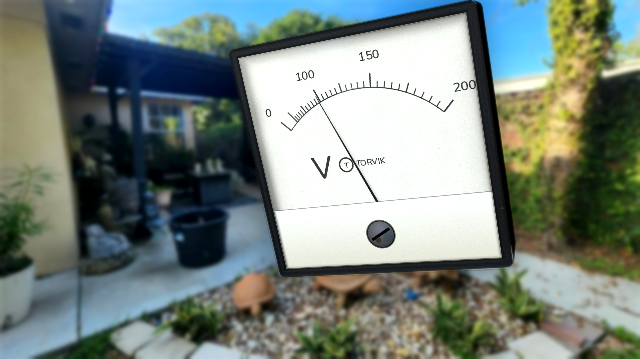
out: **100** V
